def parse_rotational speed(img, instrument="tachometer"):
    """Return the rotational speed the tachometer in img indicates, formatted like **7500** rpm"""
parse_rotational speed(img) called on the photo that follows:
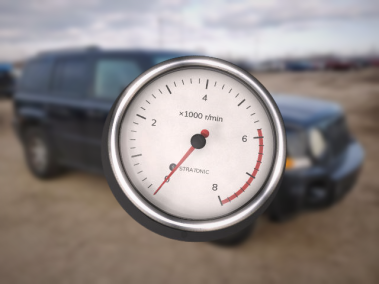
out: **0** rpm
